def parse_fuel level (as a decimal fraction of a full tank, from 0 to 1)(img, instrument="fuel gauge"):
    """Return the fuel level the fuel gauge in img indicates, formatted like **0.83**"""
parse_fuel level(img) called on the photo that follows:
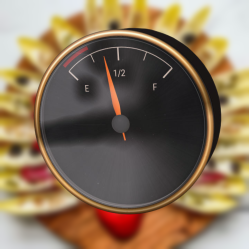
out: **0.375**
